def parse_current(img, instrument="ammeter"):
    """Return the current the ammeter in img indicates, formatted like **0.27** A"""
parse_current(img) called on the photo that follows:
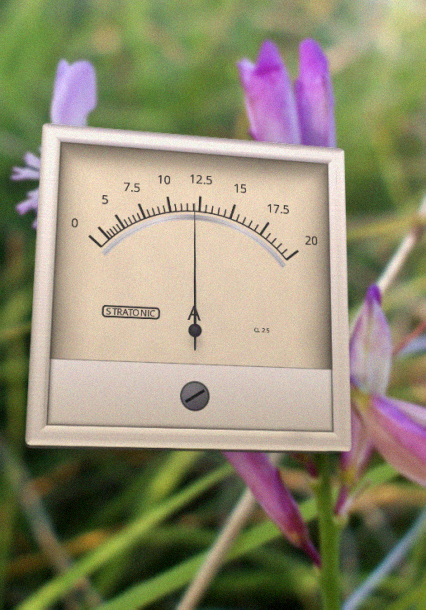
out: **12** A
